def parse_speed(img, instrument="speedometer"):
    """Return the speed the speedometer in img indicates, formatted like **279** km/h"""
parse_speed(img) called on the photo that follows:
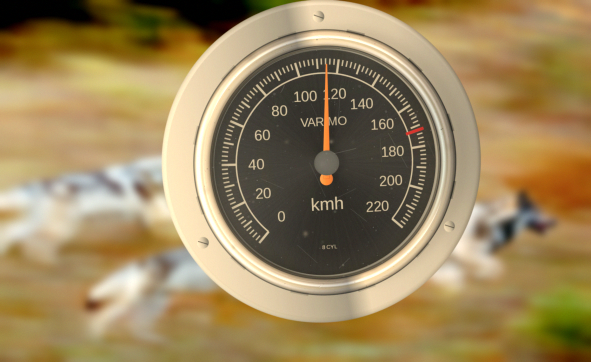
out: **114** km/h
